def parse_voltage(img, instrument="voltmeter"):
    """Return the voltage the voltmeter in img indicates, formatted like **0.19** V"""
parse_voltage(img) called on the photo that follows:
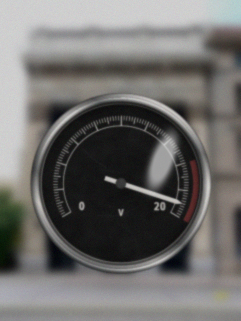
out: **19** V
